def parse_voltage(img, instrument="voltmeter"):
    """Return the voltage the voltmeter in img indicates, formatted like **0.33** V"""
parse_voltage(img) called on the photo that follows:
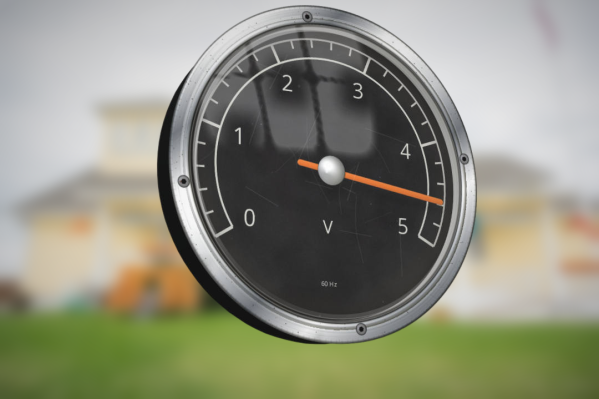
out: **4.6** V
